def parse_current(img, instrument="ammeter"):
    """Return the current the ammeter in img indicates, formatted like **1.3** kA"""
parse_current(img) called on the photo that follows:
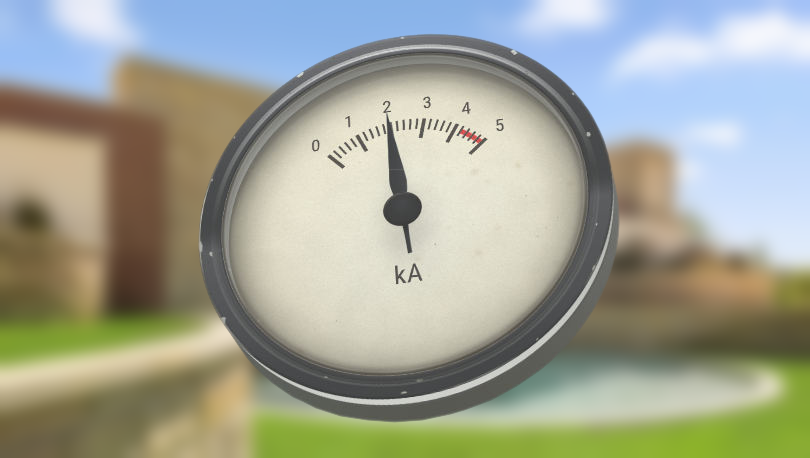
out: **2** kA
